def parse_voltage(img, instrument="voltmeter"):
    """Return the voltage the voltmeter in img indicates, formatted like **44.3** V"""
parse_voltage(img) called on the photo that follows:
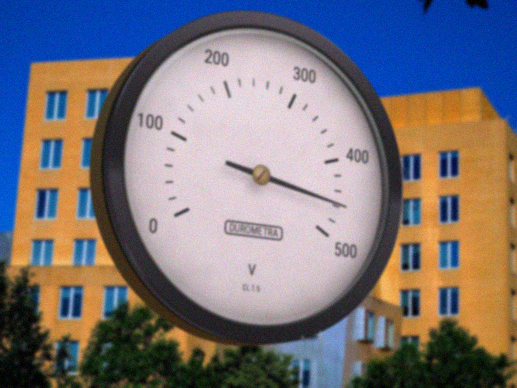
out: **460** V
